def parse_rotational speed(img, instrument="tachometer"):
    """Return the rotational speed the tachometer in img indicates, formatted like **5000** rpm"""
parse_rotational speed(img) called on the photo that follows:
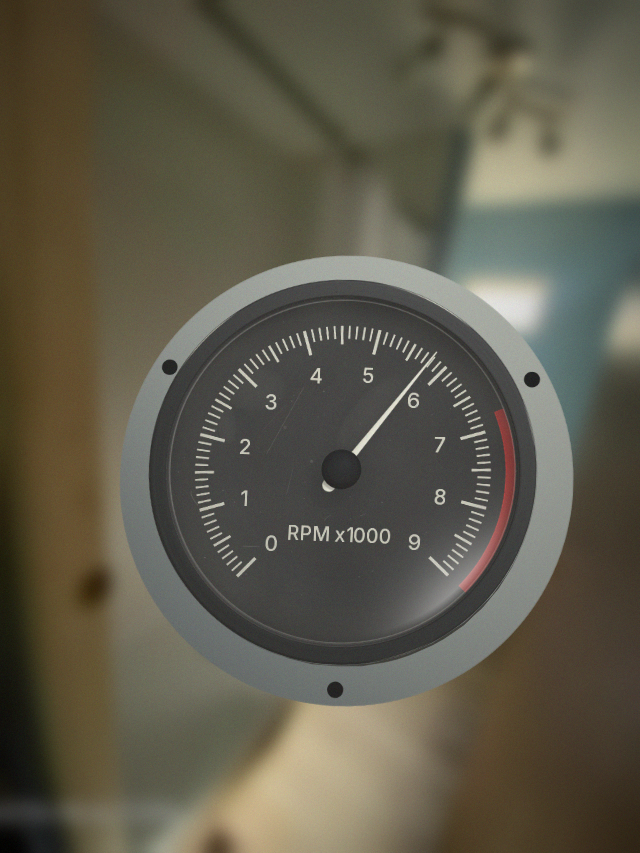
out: **5800** rpm
